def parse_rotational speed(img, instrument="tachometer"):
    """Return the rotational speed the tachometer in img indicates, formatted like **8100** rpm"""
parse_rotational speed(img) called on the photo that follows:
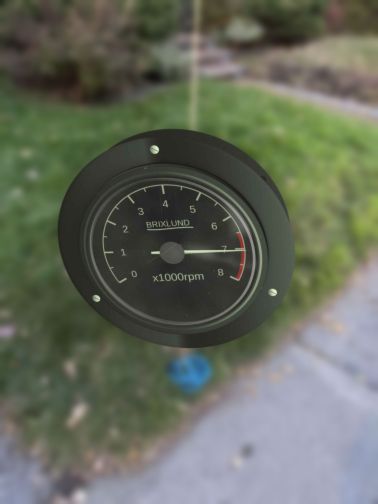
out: **7000** rpm
